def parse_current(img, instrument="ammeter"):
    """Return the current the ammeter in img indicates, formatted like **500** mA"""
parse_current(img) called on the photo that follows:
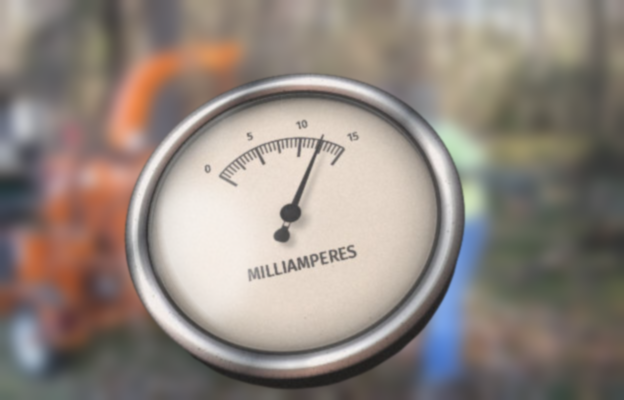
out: **12.5** mA
